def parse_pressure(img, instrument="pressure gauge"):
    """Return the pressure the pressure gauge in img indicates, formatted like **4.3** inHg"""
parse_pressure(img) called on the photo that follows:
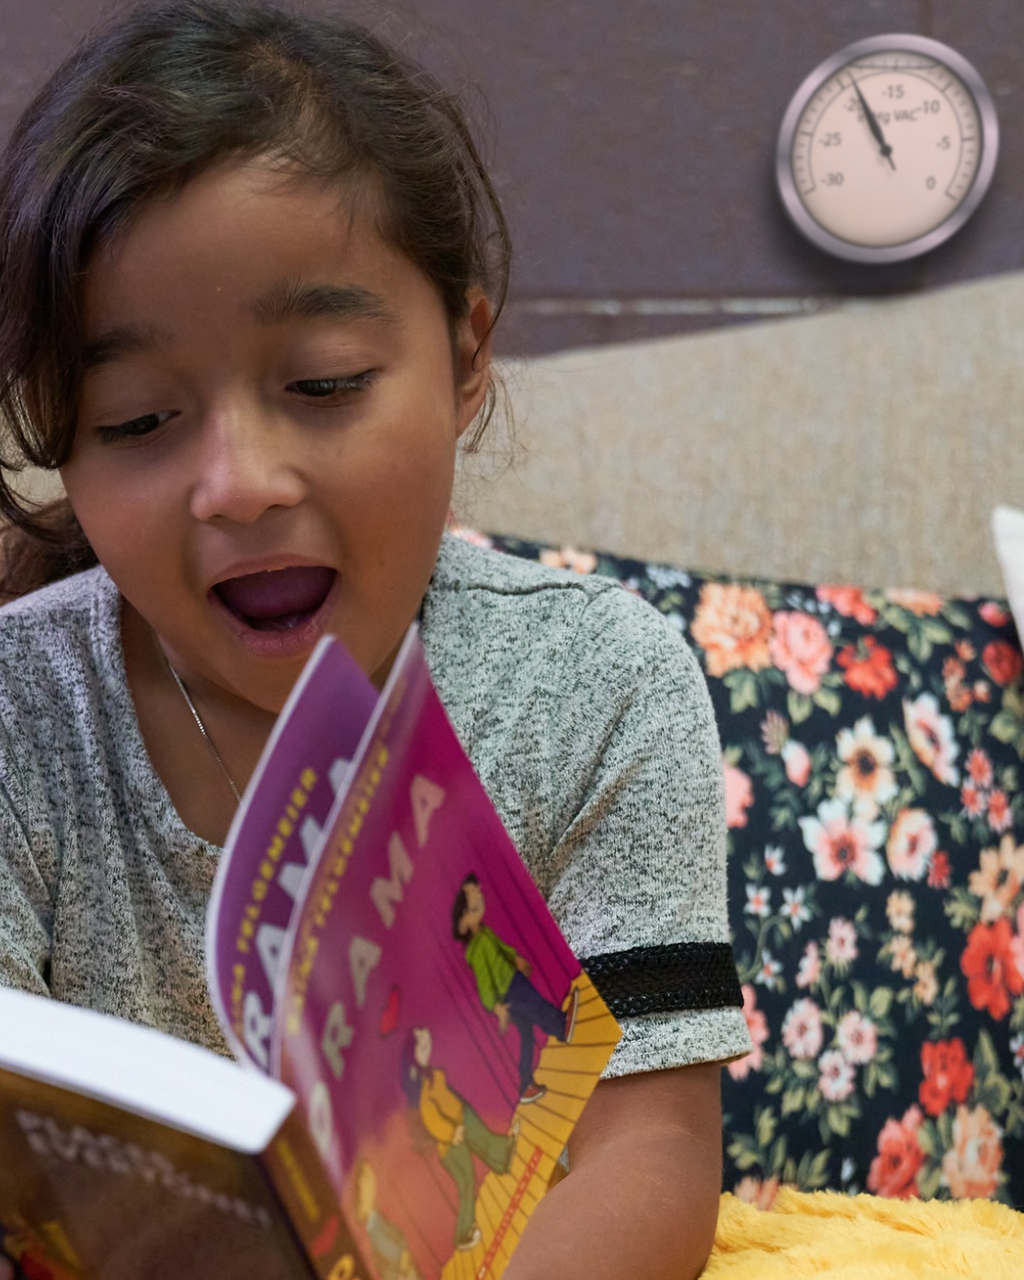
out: **-19** inHg
